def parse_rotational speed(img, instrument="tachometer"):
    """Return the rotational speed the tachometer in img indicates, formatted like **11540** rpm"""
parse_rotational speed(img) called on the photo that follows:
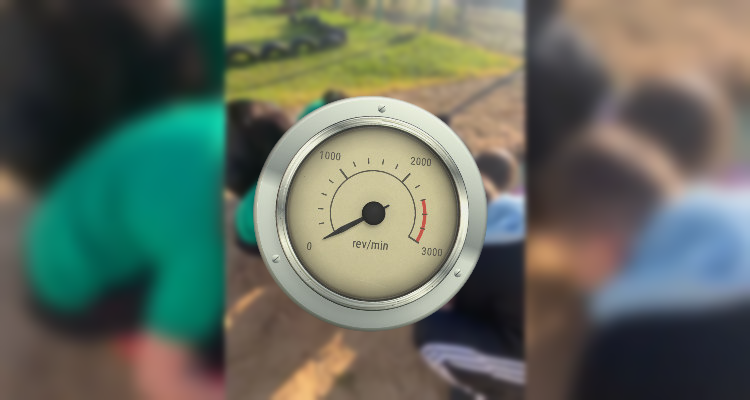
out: **0** rpm
